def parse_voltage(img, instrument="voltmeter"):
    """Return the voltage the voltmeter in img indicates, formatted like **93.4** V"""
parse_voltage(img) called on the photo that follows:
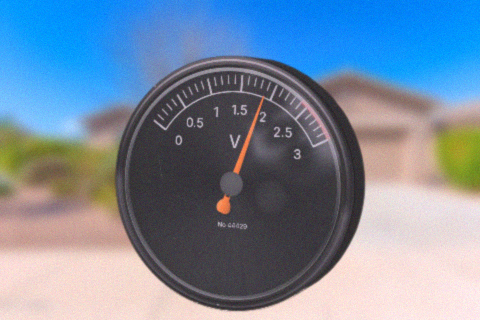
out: **1.9** V
